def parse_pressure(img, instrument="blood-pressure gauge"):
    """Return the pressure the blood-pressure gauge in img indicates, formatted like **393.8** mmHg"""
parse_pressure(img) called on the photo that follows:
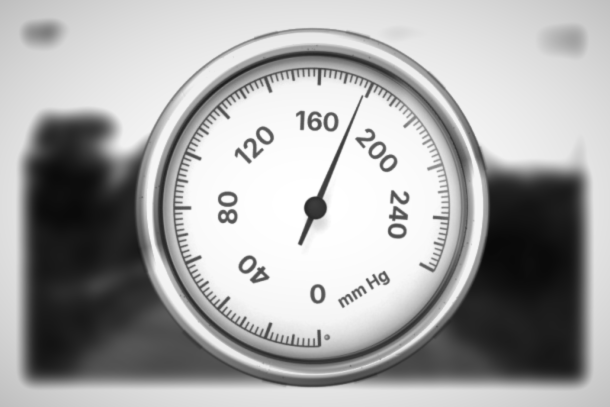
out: **178** mmHg
